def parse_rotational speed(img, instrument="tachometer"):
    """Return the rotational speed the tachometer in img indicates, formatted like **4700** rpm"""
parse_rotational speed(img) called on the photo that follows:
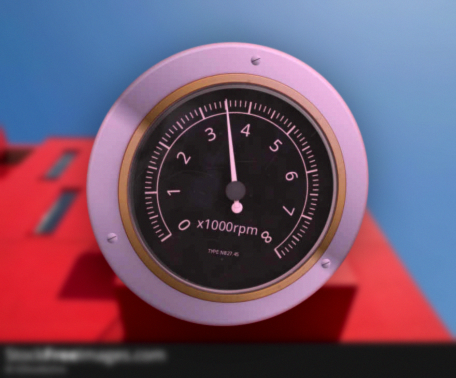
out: **3500** rpm
